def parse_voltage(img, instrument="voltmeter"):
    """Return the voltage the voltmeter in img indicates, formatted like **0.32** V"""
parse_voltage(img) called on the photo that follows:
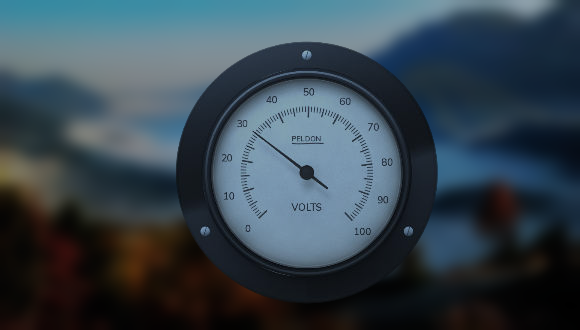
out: **30** V
